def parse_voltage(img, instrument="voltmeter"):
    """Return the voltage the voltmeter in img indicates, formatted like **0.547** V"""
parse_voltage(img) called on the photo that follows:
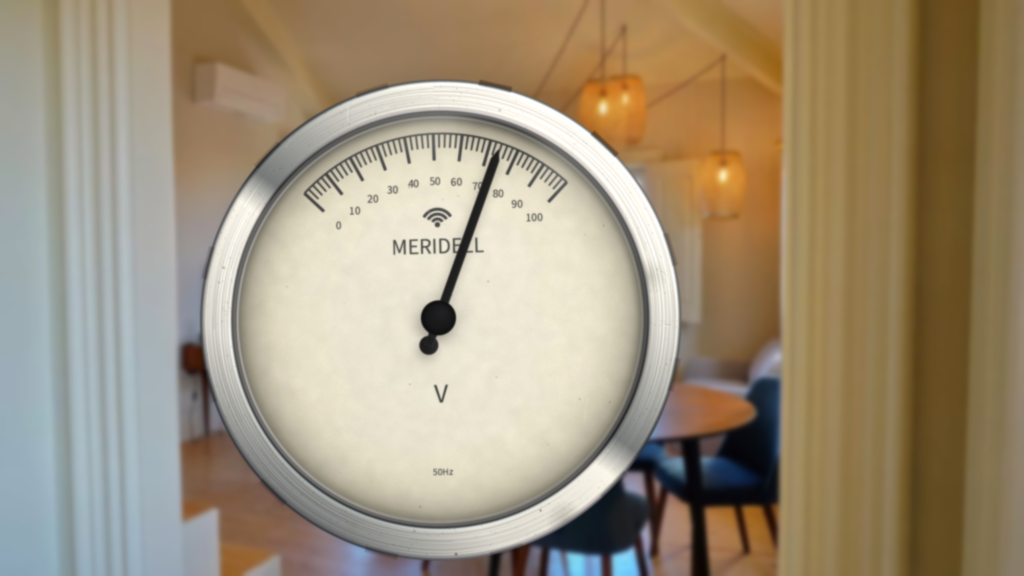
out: **74** V
